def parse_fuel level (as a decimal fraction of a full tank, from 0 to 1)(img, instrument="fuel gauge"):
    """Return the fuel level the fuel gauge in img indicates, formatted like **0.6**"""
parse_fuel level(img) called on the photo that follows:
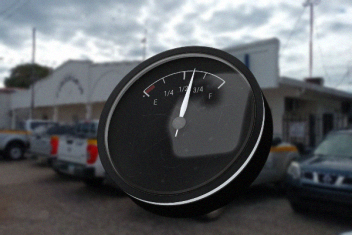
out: **0.625**
